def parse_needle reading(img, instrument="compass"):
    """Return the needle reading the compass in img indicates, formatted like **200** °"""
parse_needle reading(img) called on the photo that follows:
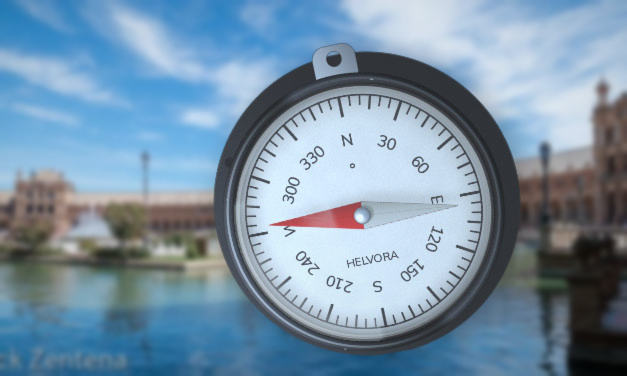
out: **275** °
